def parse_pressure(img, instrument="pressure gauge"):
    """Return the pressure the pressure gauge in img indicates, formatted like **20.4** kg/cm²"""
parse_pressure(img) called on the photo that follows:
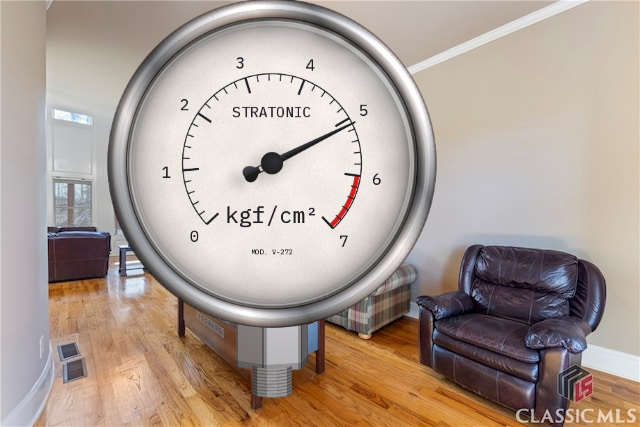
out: **5.1** kg/cm²
